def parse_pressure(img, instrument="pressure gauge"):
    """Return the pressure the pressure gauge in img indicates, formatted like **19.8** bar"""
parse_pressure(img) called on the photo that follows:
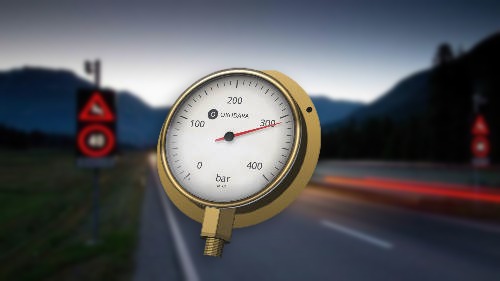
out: **310** bar
